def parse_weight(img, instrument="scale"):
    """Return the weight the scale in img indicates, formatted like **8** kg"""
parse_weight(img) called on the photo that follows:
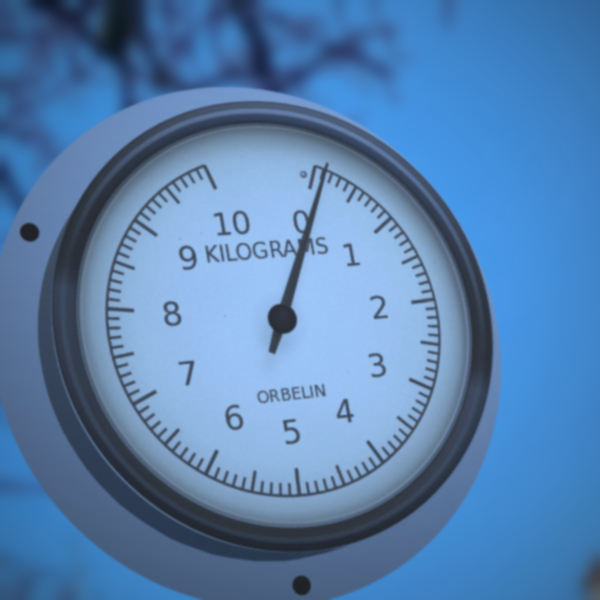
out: **0.1** kg
